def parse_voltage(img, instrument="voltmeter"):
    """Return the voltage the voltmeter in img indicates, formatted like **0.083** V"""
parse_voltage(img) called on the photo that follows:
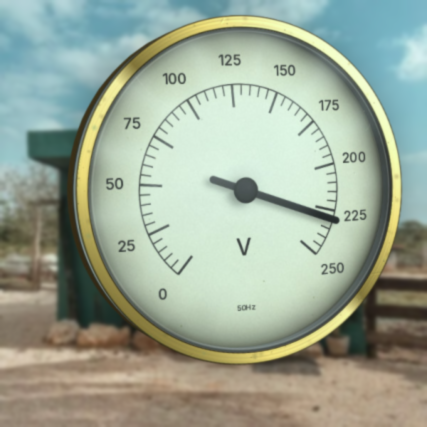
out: **230** V
